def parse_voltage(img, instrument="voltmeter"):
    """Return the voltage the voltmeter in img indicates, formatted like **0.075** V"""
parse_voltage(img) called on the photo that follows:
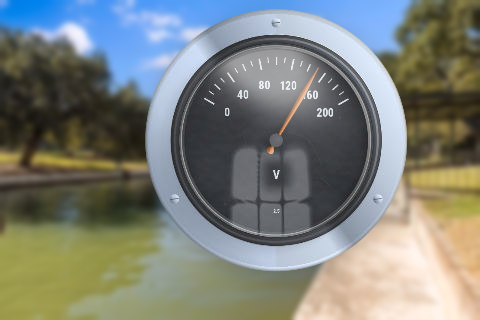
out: **150** V
